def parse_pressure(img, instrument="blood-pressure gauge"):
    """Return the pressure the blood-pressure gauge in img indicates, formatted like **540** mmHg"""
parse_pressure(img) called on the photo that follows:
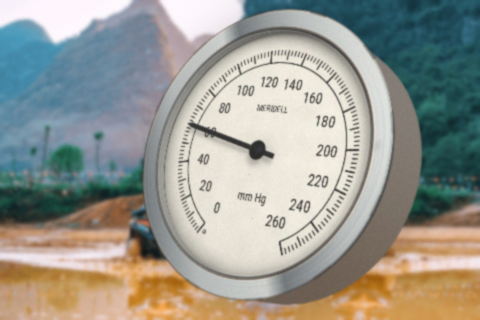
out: **60** mmHg
